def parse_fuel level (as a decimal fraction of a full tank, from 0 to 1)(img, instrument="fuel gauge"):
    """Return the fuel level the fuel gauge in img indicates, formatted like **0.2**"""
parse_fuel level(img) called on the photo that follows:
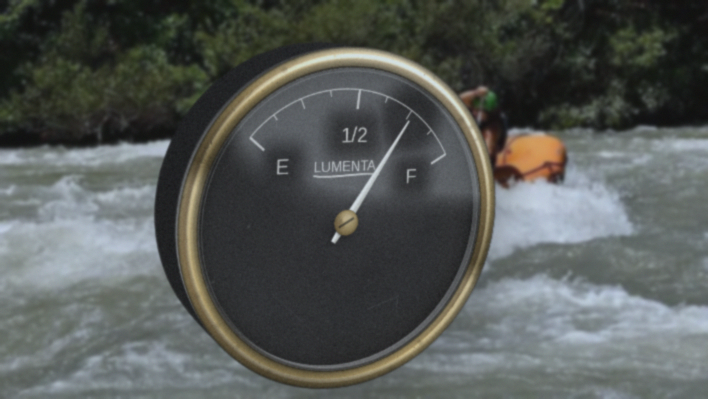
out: **0.75**
